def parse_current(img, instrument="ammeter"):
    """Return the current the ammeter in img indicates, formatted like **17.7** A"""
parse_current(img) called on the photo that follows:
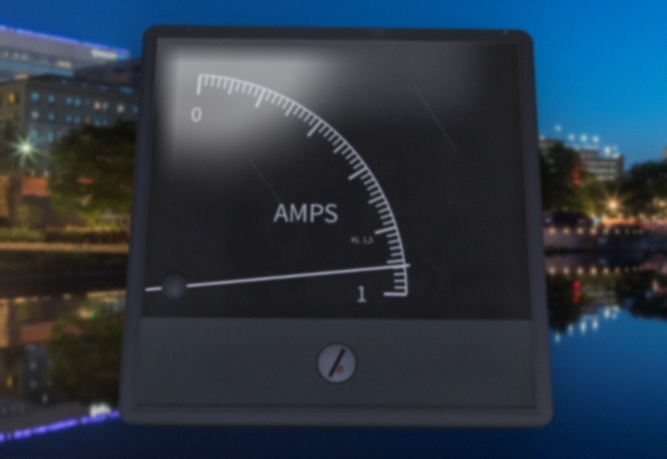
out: **0.92** A
